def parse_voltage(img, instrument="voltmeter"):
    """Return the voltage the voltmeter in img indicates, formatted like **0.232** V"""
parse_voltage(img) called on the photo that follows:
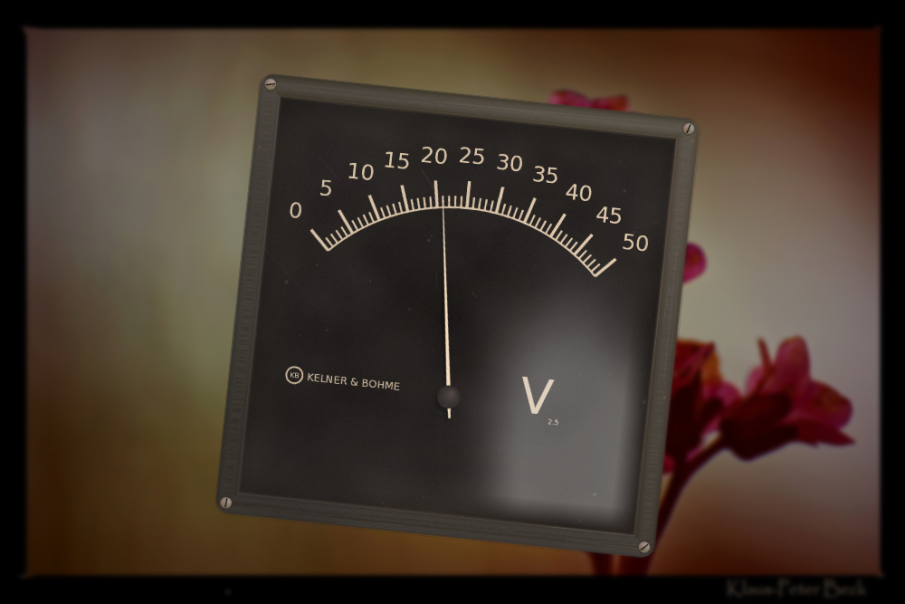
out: **21** V
